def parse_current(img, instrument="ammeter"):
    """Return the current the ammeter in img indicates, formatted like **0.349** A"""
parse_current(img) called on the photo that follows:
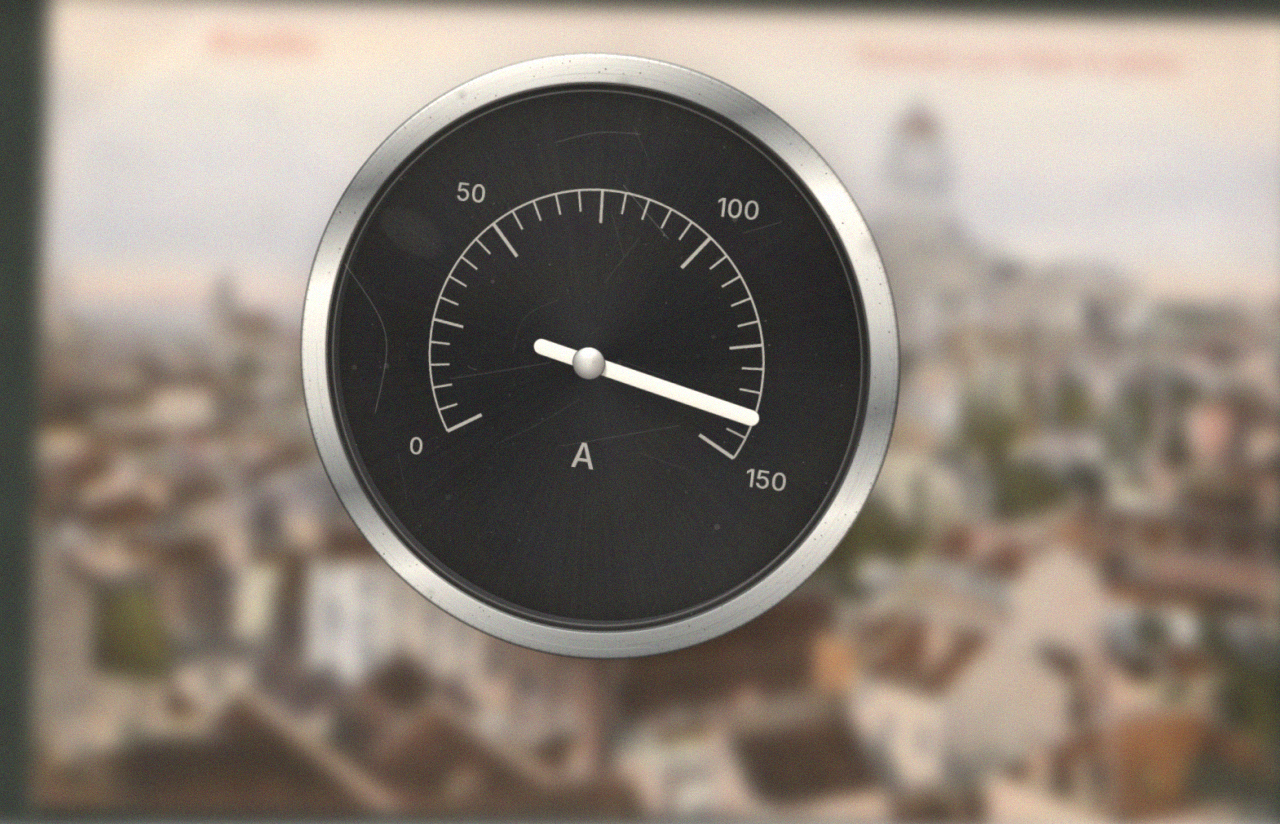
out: **140** A
